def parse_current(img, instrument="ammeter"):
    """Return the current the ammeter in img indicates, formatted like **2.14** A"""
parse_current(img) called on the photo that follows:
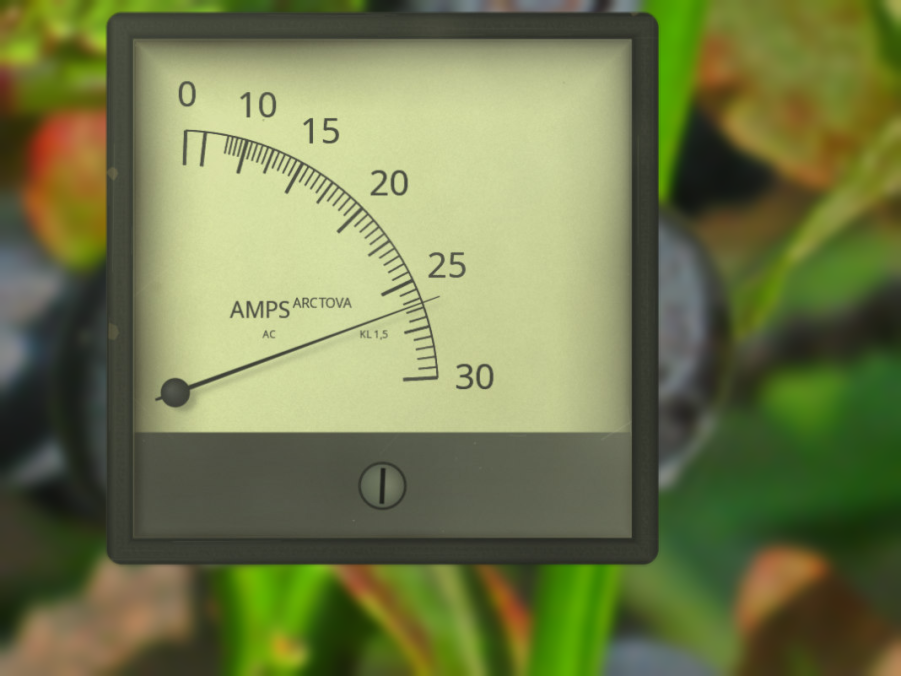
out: **26.25** A
